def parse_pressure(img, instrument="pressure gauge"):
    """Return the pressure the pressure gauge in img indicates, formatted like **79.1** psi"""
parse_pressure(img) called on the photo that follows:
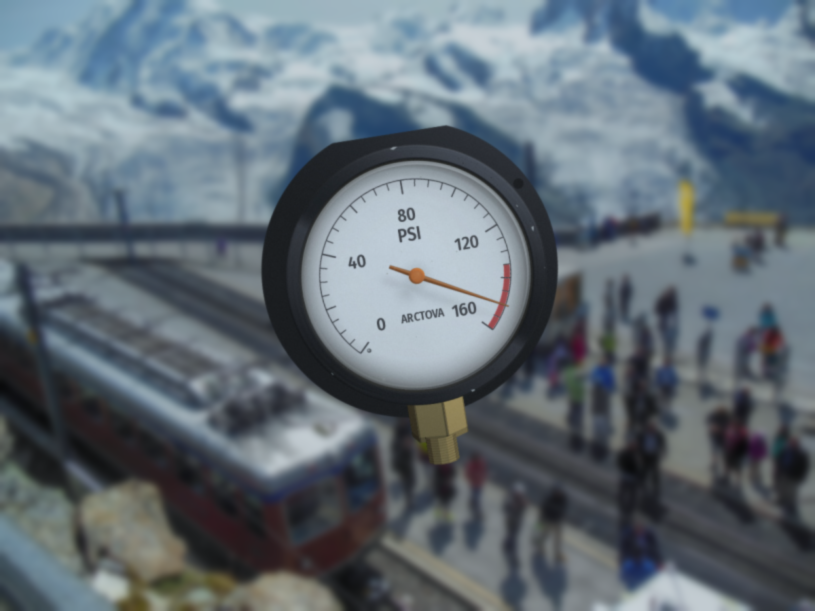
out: **150** psi
